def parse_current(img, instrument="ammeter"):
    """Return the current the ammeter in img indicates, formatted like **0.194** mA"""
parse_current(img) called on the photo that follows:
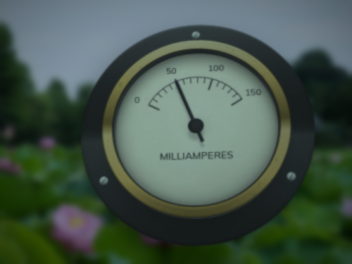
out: **50** mA
